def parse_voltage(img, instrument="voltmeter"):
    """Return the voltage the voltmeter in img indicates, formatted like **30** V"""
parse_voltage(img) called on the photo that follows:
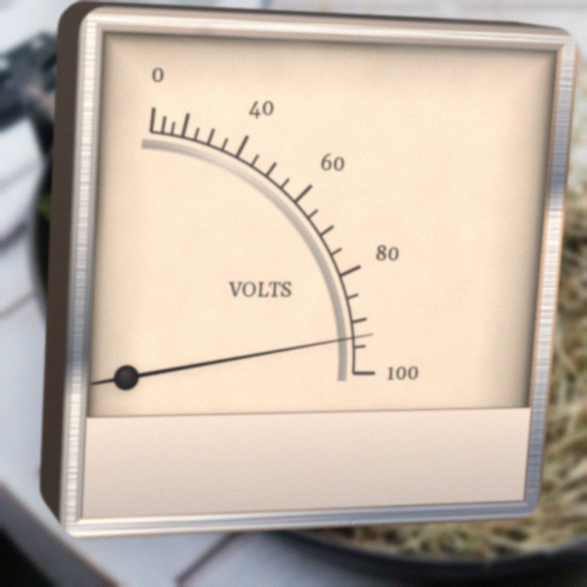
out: **92.5** V
